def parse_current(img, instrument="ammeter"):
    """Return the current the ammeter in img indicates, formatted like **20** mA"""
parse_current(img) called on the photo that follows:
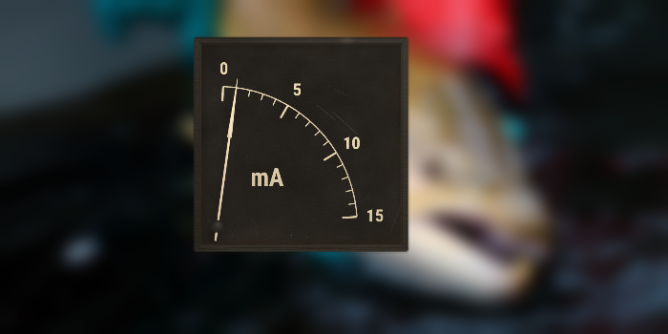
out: **1** mA
